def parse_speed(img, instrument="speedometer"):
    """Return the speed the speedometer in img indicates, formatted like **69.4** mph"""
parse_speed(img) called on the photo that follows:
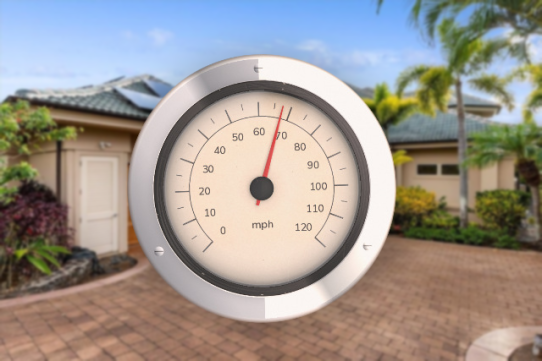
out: **67.5** mph
